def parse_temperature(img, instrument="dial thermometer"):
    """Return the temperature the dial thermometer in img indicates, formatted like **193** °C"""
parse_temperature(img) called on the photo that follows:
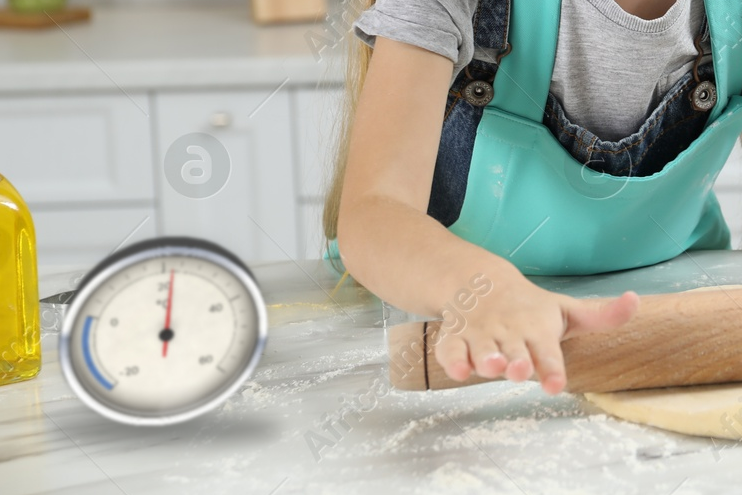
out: **22** °C
